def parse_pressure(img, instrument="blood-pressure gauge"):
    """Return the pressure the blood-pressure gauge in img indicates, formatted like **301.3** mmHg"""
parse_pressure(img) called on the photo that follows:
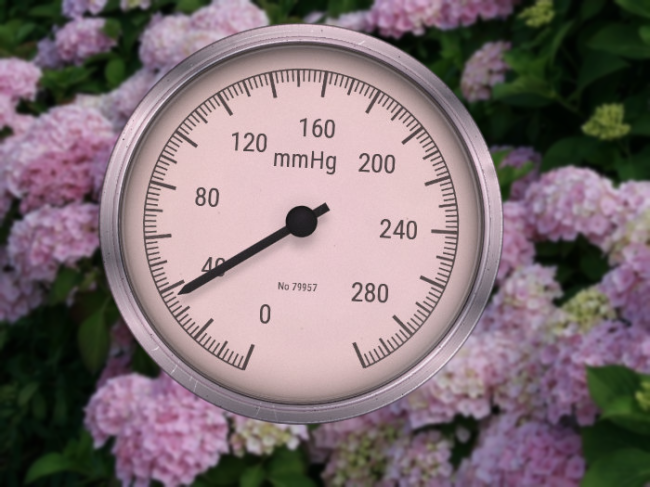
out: **36** mmHg
